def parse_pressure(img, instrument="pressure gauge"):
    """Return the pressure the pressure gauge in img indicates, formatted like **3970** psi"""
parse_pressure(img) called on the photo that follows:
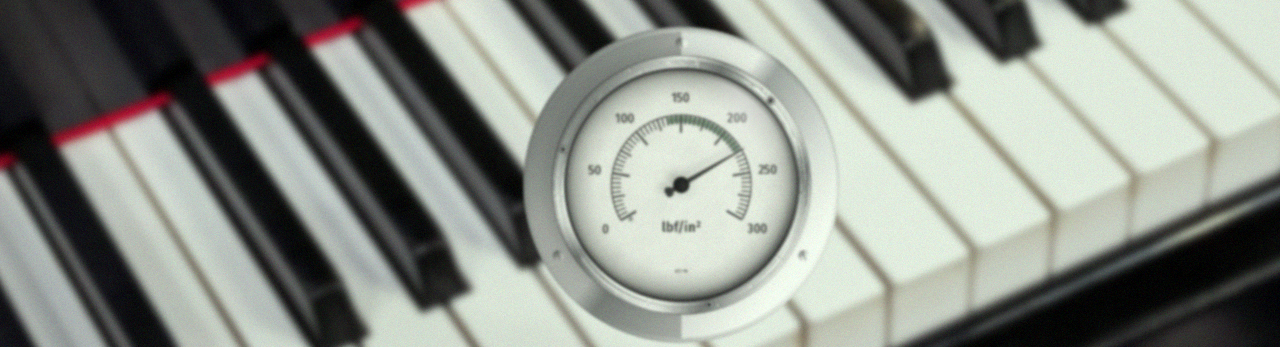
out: **225** psi
